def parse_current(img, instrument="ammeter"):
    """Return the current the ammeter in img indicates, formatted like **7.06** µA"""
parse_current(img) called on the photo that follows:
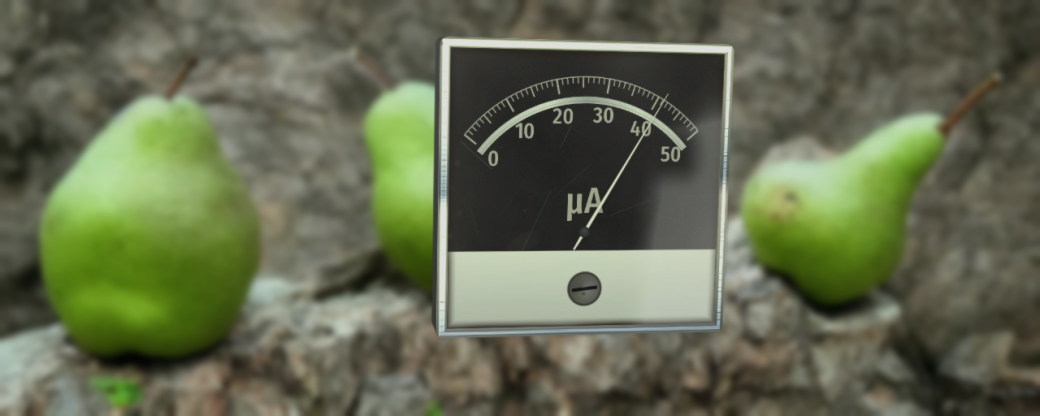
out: **41** µA
